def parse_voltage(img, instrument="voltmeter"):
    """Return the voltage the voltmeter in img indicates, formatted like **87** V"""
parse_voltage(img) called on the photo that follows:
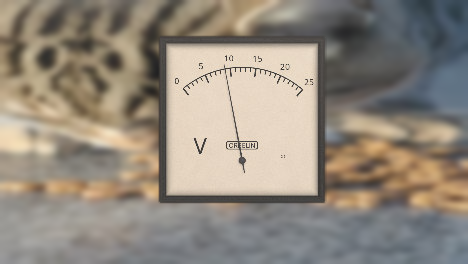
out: **9** V
